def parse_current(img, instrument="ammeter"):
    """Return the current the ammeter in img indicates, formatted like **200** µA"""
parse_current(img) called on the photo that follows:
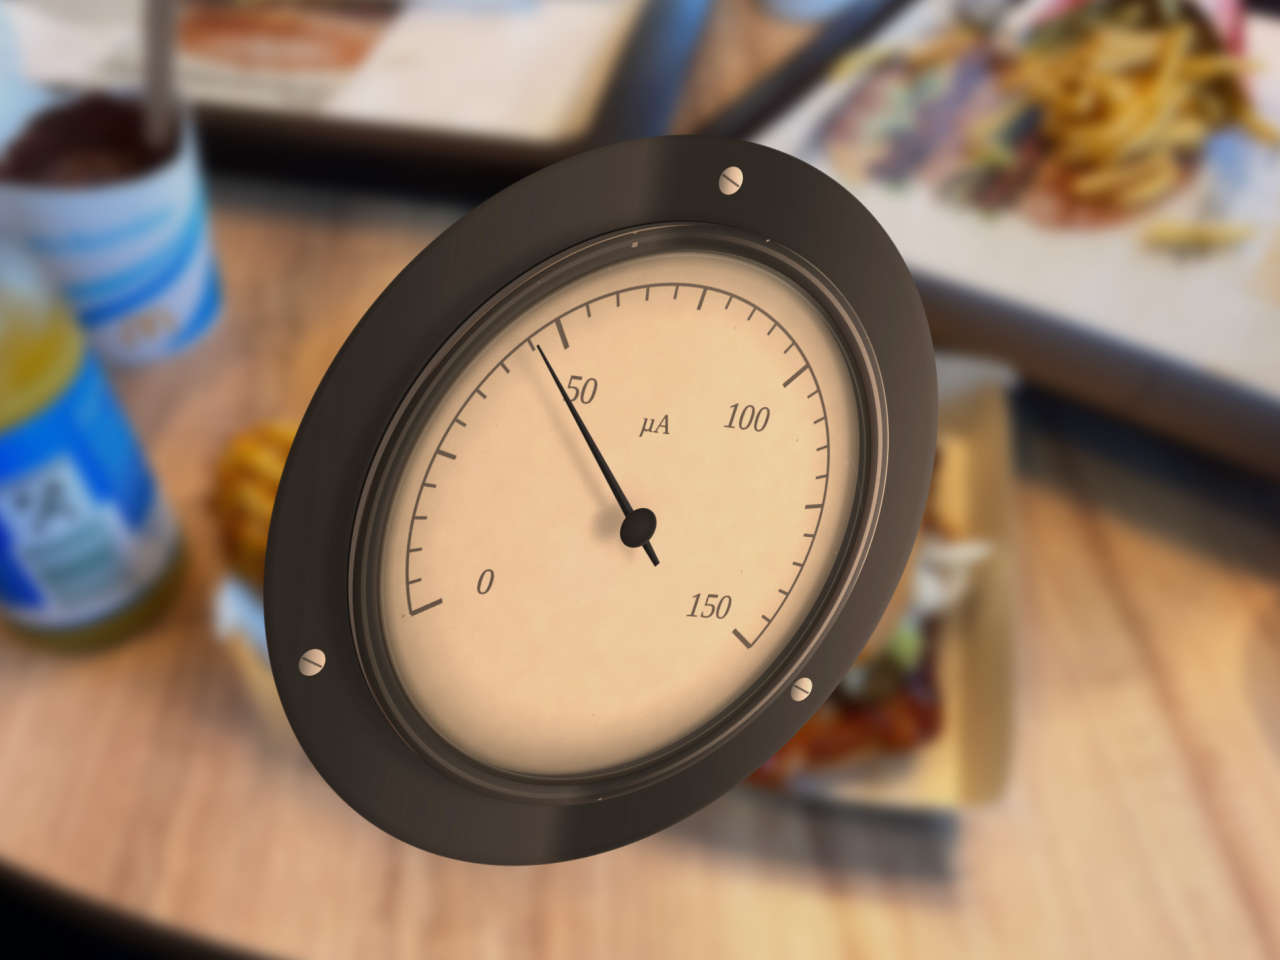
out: **45** µA
